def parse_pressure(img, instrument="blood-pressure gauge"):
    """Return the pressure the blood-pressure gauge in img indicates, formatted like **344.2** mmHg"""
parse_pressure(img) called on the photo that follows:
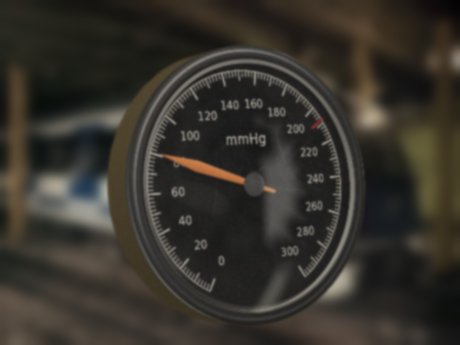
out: **80** mmHg
